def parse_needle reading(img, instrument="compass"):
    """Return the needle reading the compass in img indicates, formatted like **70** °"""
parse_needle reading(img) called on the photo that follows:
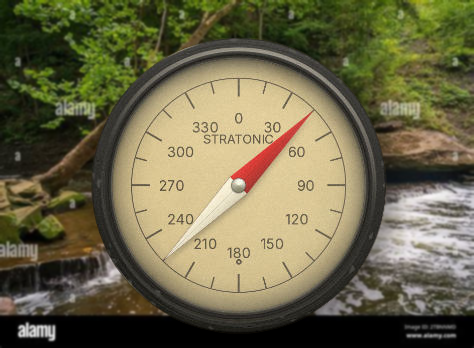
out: **45** °
